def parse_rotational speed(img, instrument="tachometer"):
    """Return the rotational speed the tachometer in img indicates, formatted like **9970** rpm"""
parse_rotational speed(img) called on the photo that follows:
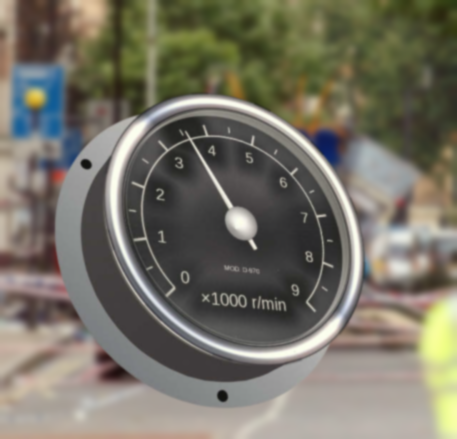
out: **3500** rpm
